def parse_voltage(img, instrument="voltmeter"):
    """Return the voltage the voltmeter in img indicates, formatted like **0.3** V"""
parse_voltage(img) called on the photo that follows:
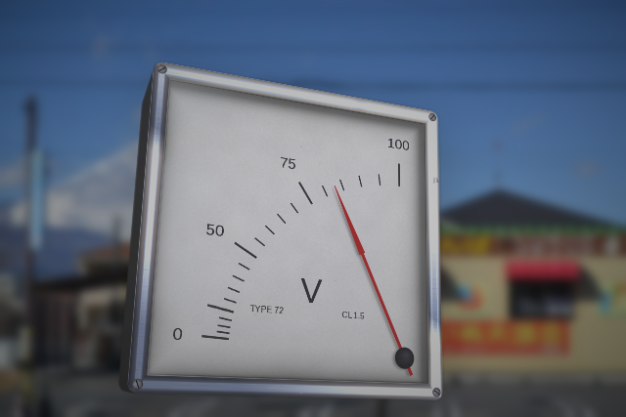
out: **82.5** V
